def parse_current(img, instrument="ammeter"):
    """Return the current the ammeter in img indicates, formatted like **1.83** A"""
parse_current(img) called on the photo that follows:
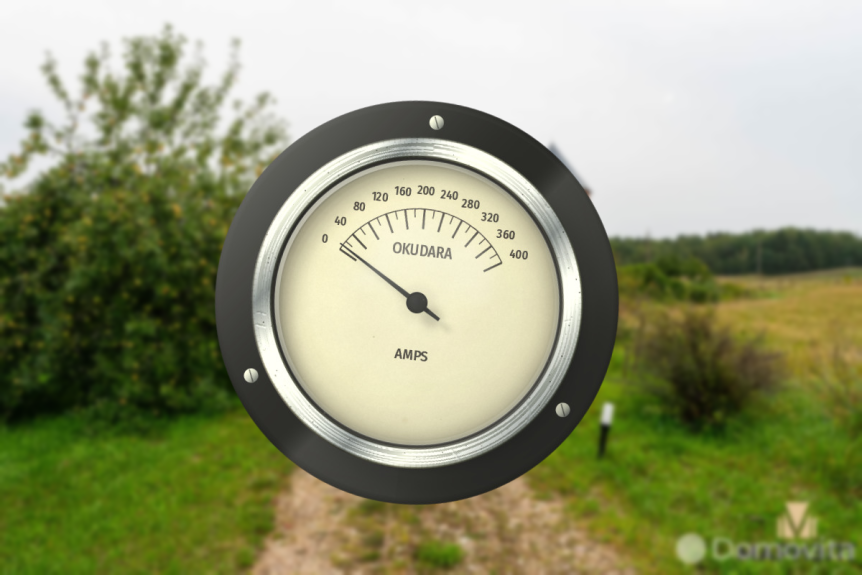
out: **10** A
